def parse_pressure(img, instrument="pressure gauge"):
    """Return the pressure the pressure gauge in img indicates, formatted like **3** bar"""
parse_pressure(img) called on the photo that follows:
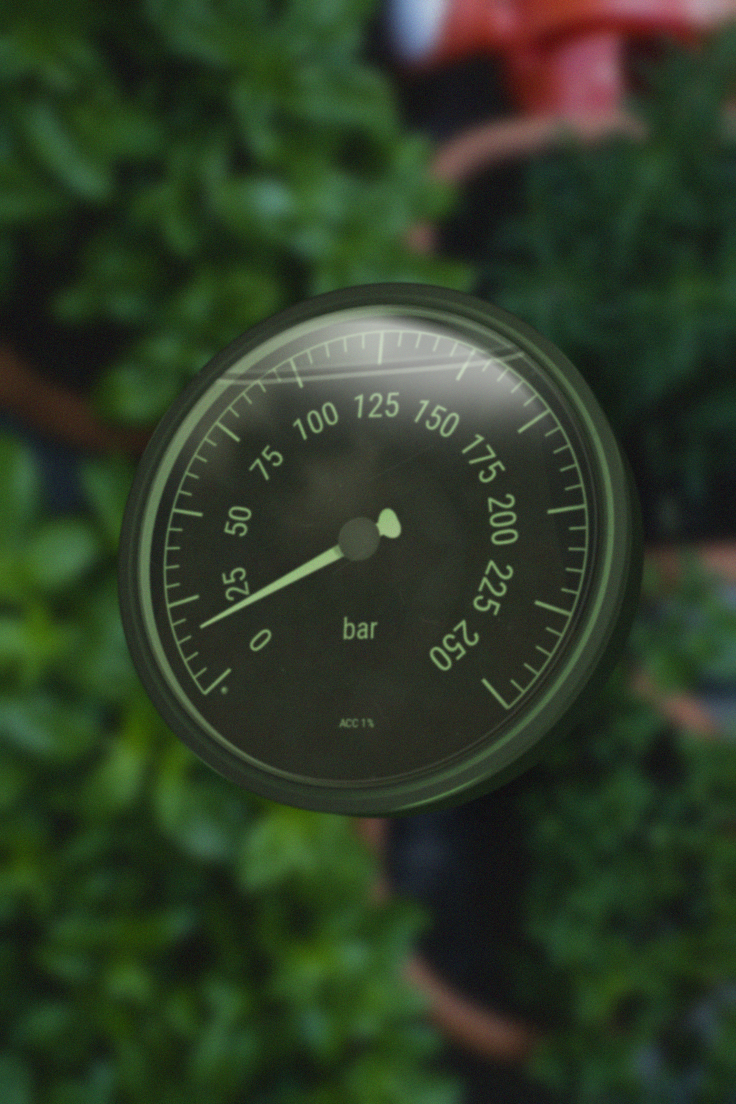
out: **15** bar
